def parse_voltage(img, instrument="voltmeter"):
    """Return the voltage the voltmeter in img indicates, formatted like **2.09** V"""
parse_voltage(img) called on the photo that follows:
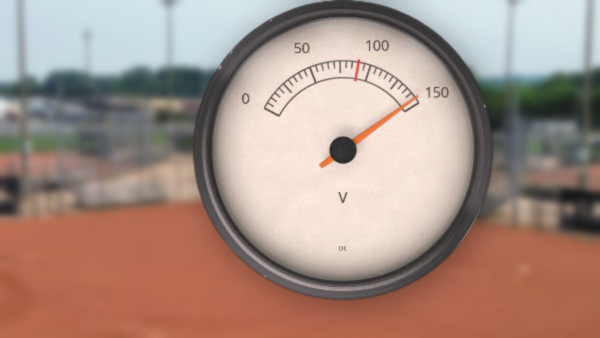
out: **145** V
